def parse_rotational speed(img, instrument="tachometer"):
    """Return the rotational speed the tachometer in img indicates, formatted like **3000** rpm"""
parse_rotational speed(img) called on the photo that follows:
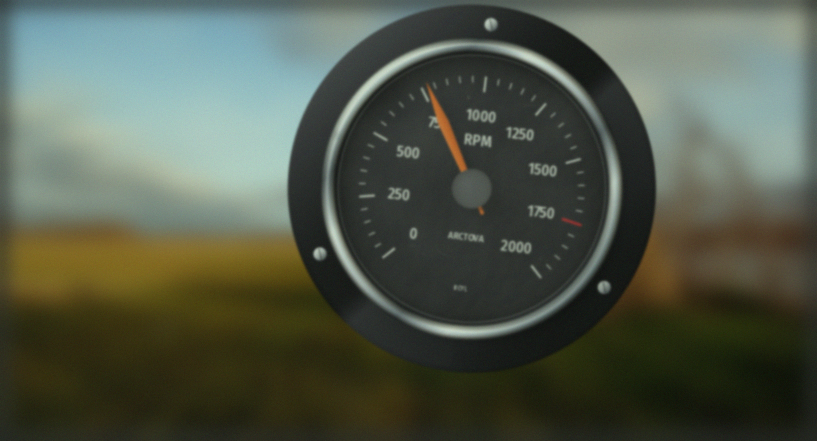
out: **775** rpm
